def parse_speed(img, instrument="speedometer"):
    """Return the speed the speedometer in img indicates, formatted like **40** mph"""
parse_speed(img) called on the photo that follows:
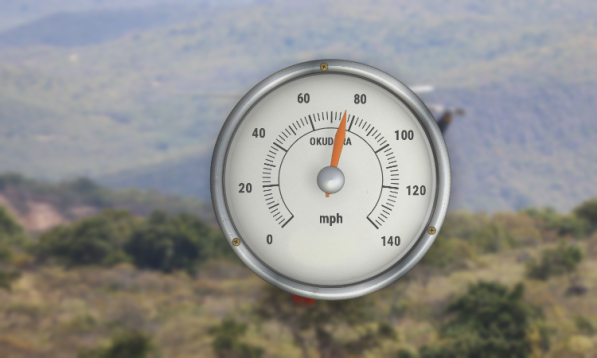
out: **76** mph
